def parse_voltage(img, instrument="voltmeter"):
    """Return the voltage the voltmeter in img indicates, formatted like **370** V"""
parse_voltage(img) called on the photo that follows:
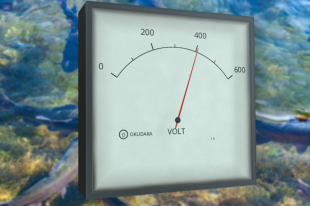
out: **400** V
